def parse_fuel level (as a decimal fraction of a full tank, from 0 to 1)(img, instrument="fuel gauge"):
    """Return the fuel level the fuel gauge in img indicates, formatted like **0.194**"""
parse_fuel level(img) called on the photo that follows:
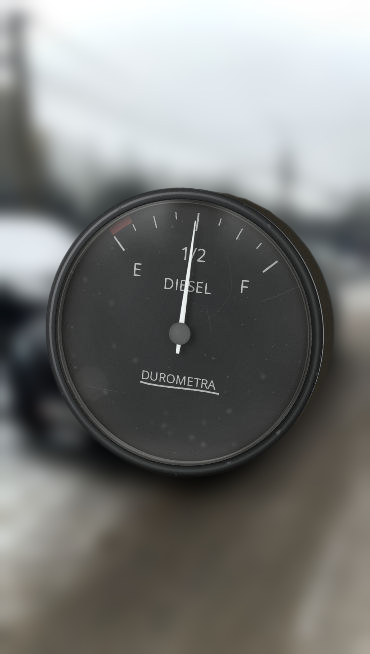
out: **0.5**
